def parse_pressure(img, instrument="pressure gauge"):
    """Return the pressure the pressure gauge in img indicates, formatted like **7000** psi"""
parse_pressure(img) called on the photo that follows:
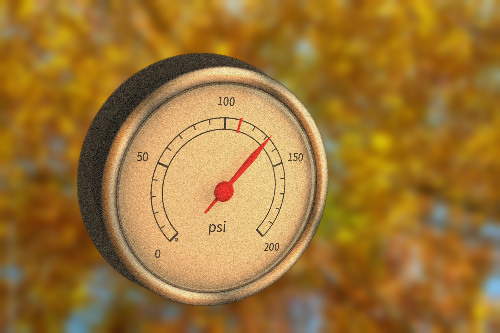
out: **130** psi
